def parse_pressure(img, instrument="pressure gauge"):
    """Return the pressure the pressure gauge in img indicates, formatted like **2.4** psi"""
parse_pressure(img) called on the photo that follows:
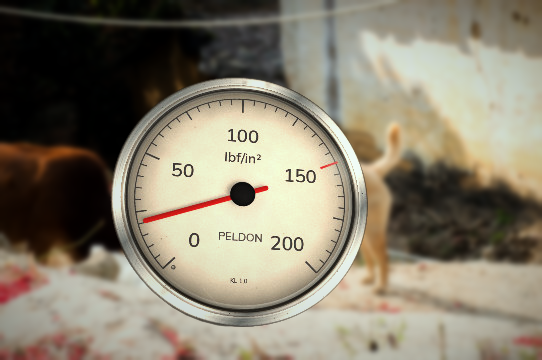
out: **20** psi
